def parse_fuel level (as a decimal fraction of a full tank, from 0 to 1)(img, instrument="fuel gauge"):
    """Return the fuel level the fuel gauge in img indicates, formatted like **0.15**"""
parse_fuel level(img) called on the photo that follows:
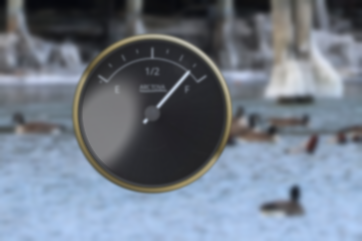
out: **0.875**
